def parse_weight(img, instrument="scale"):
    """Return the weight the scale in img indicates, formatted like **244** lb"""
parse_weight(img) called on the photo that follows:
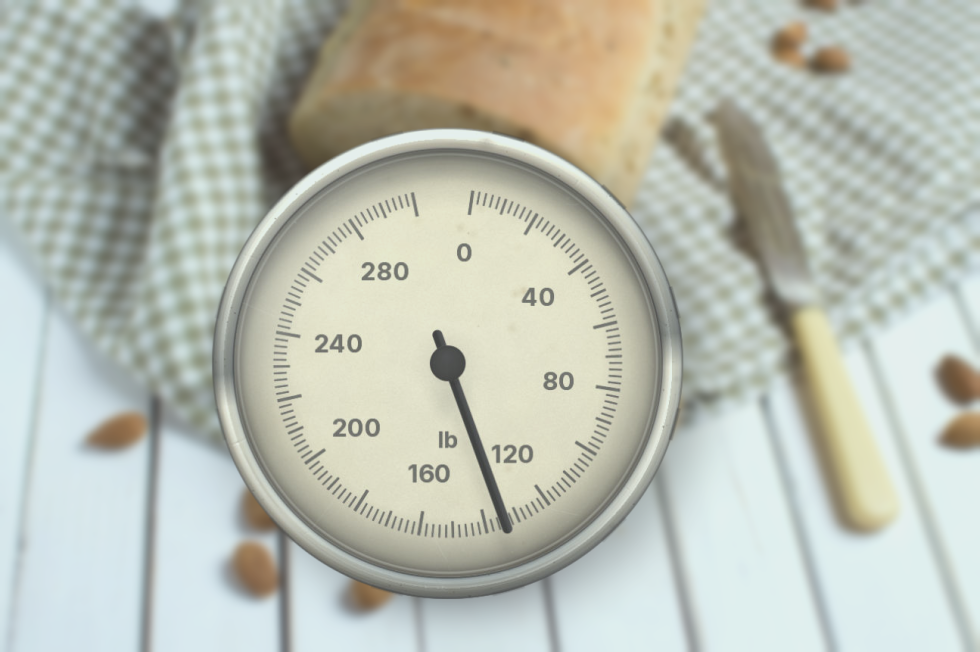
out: **134** lb
